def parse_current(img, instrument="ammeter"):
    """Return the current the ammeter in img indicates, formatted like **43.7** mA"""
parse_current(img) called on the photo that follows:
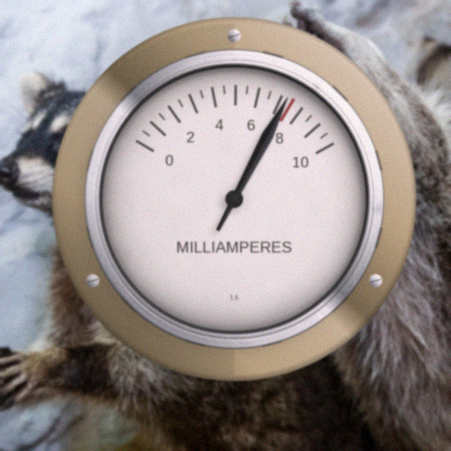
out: **7.25** mA
